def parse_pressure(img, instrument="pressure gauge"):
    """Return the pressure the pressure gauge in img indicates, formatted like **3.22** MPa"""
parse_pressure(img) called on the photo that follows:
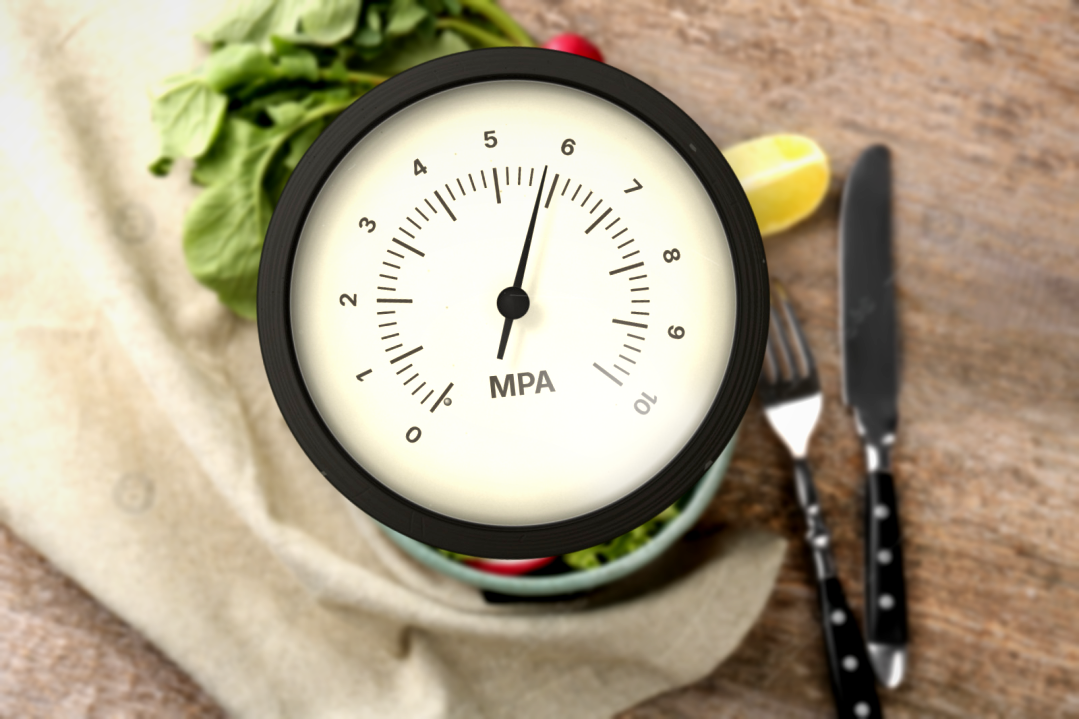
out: **5.8** MPa
